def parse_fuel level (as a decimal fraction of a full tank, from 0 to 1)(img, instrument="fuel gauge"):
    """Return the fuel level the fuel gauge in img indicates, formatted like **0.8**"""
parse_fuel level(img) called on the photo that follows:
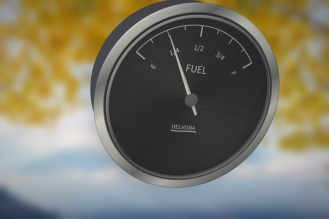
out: **0.25**
